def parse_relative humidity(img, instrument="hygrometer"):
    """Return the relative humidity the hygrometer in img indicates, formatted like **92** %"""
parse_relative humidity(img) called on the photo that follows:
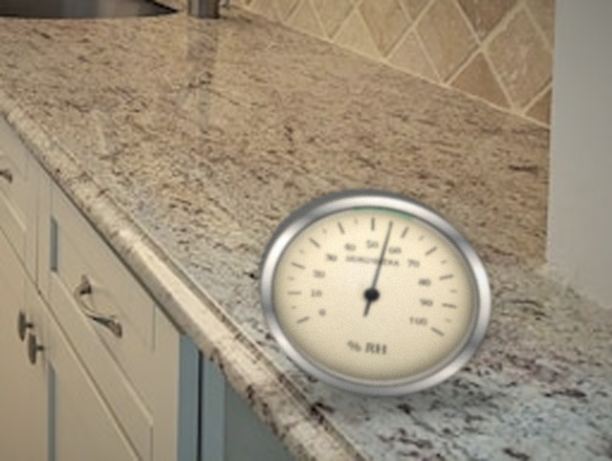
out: **55** %
